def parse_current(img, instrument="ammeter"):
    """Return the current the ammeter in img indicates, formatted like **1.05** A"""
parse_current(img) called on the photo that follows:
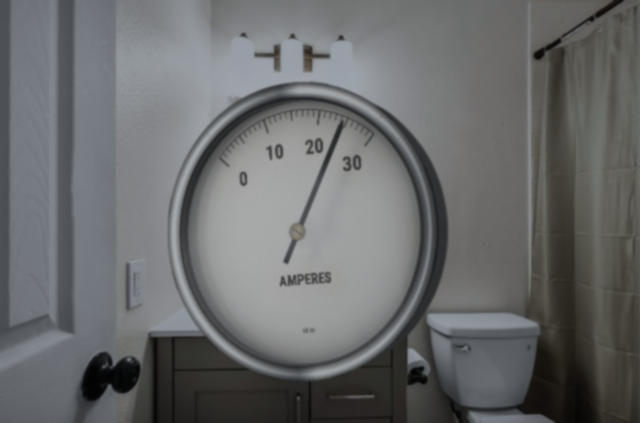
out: **25** A
